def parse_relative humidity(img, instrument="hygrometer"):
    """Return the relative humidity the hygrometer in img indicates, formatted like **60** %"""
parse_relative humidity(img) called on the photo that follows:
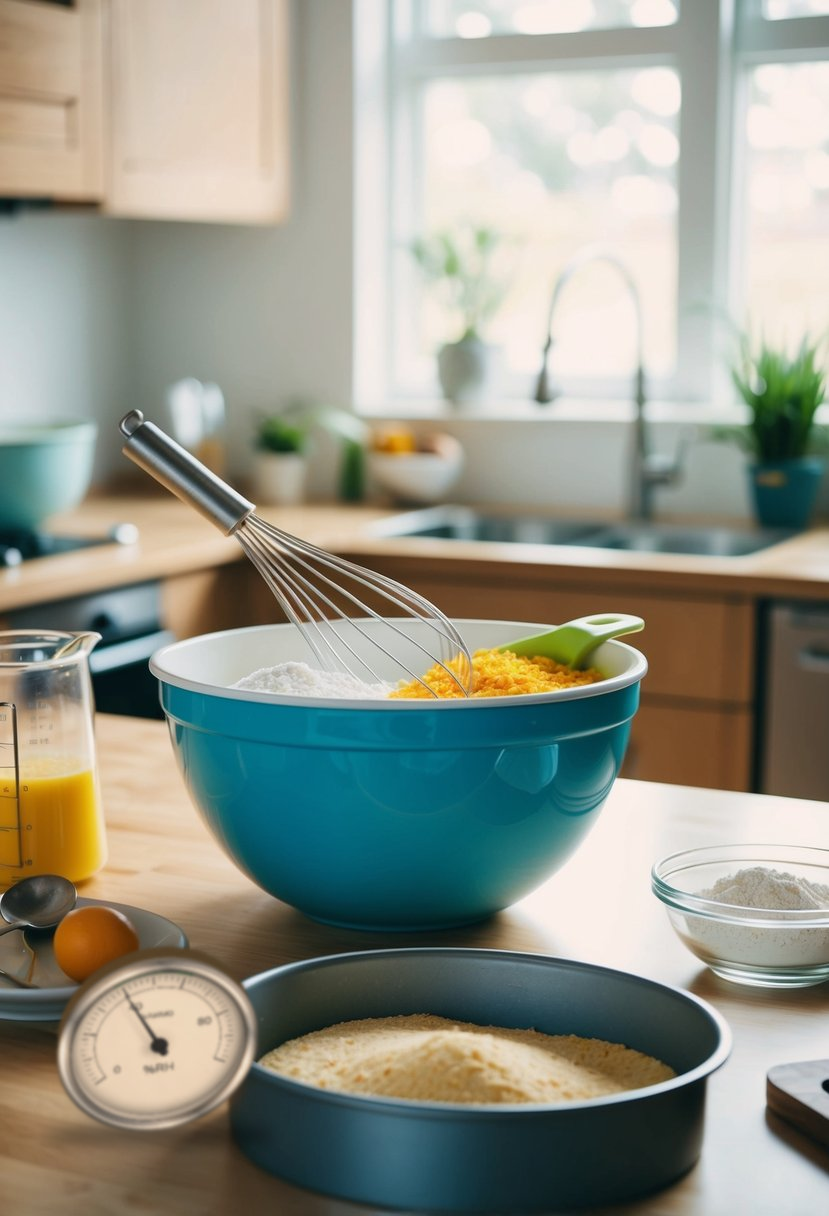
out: **40** %
